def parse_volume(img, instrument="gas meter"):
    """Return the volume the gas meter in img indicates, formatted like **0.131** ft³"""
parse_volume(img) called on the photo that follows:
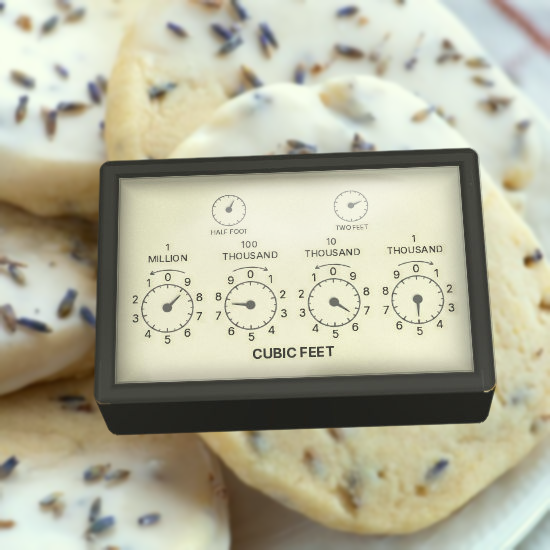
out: **876500** ft³
